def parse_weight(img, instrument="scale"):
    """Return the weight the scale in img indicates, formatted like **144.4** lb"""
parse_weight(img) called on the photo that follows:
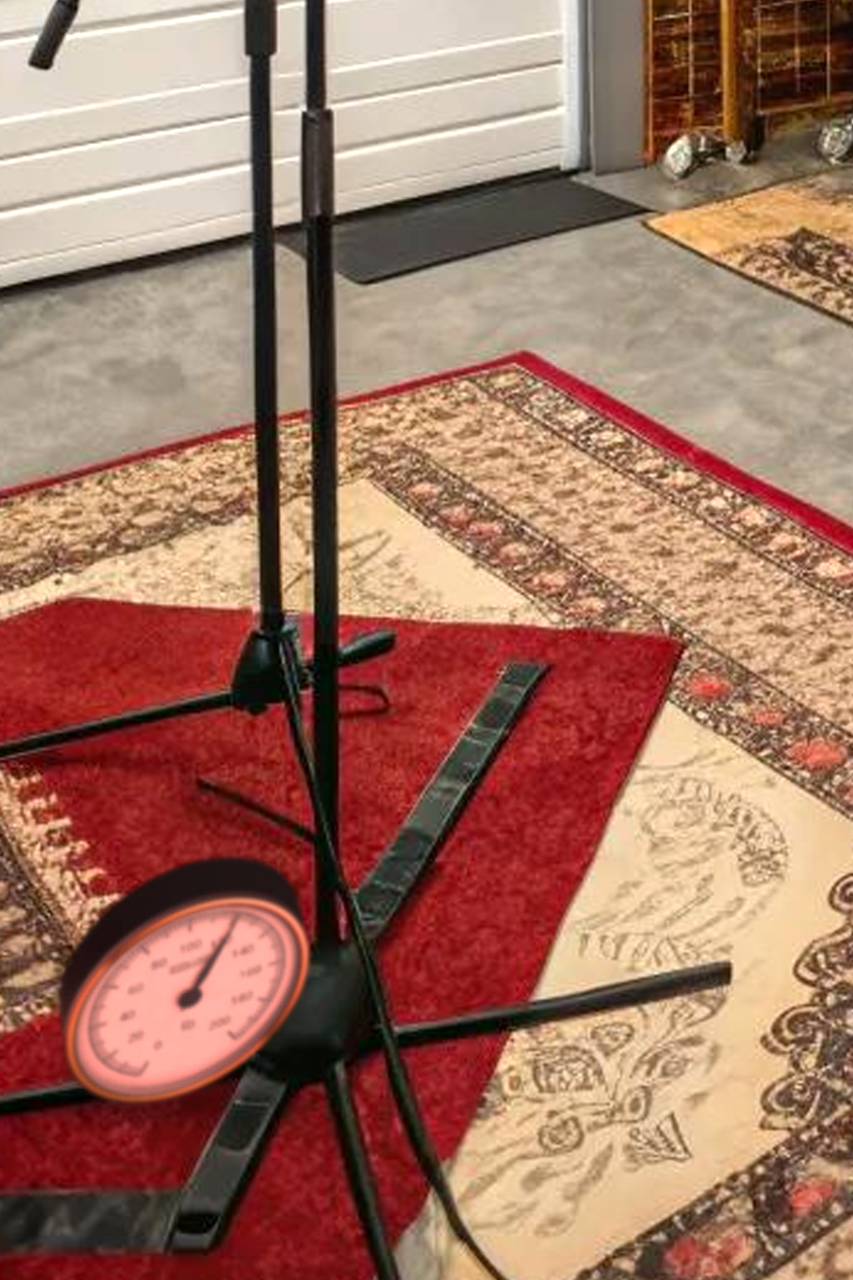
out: **120** lb
